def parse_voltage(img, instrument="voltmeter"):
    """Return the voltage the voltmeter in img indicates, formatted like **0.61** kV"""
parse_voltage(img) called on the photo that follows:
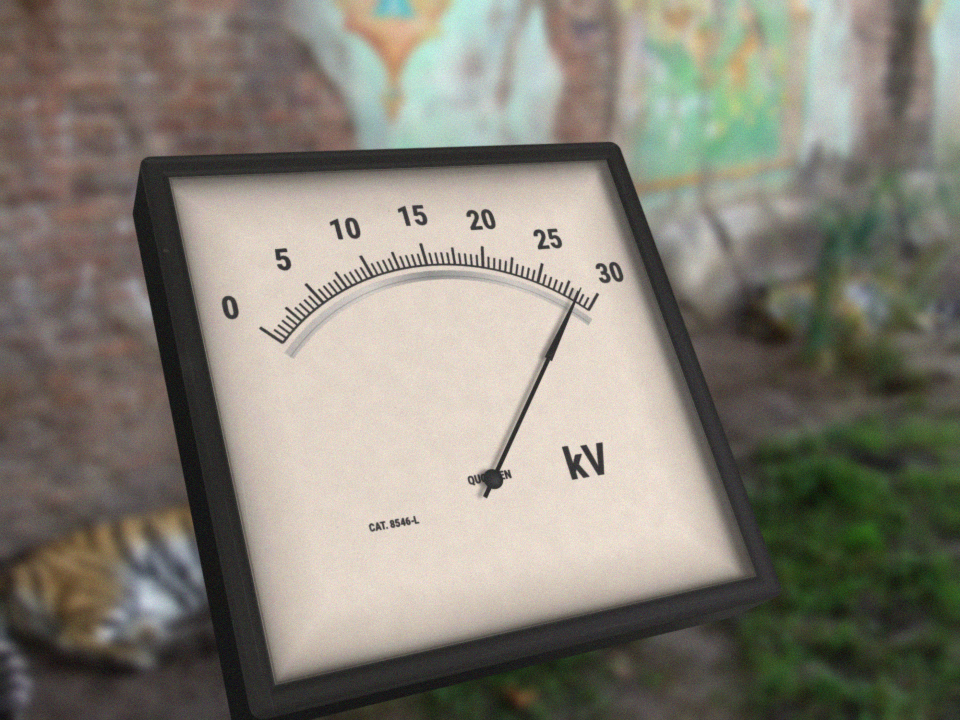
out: **28.5** kV
